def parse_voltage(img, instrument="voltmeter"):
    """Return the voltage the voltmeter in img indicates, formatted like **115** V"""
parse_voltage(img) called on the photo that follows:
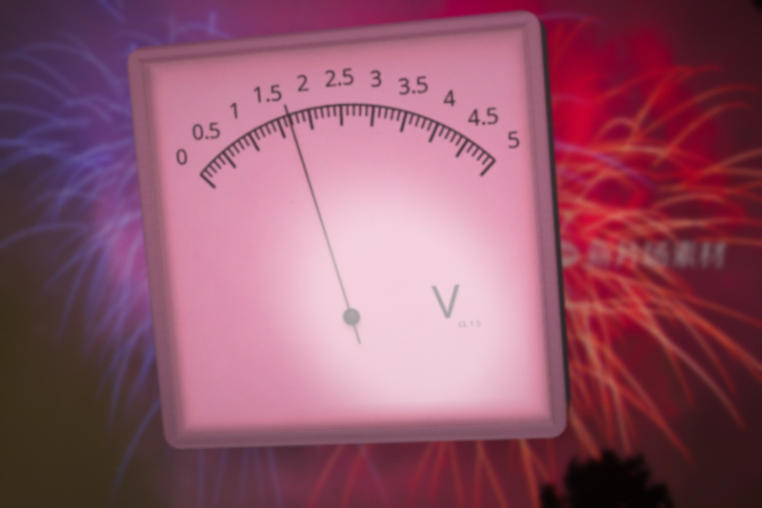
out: **1.7** V
